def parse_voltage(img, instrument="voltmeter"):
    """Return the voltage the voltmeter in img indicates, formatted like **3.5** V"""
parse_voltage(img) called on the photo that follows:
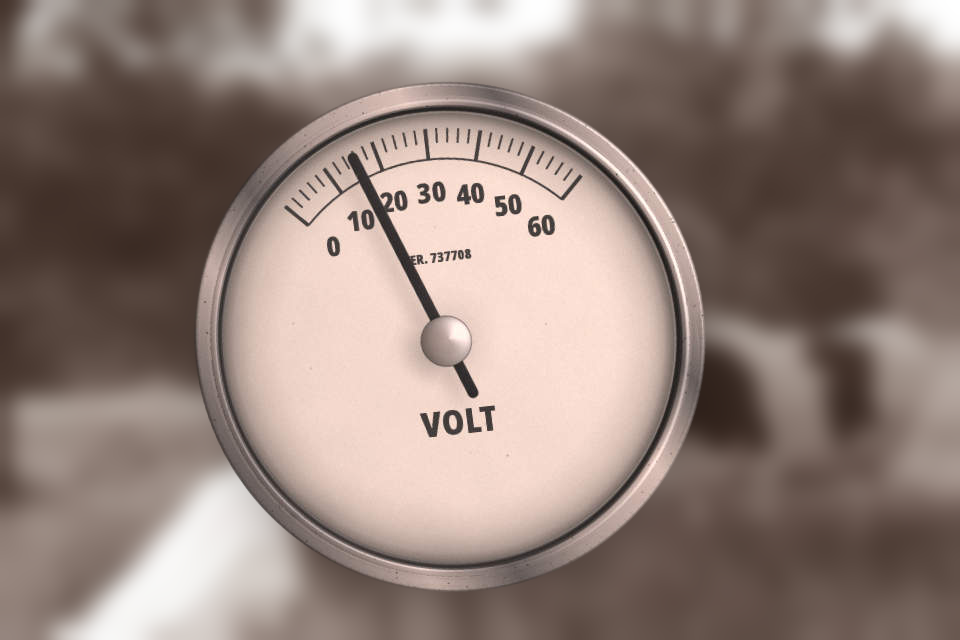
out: **16** V
